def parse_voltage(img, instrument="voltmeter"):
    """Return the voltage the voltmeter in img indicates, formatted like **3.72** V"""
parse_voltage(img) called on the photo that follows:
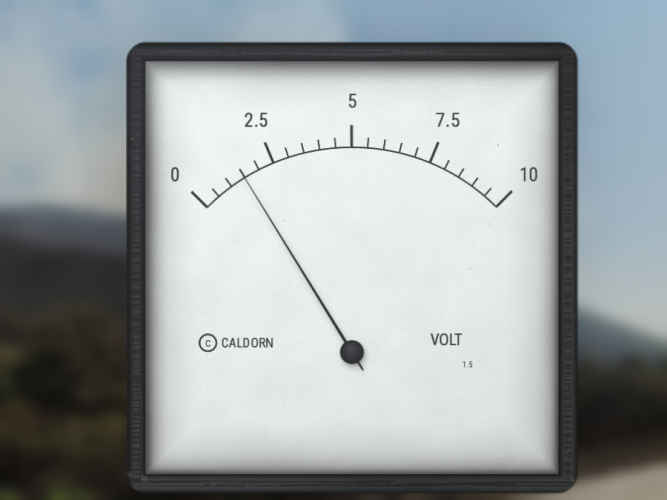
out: **1.5** V
